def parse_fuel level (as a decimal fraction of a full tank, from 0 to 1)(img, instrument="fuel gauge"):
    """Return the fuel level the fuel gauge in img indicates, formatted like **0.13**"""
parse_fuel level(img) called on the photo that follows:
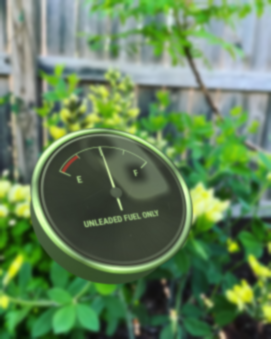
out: **0.5**
